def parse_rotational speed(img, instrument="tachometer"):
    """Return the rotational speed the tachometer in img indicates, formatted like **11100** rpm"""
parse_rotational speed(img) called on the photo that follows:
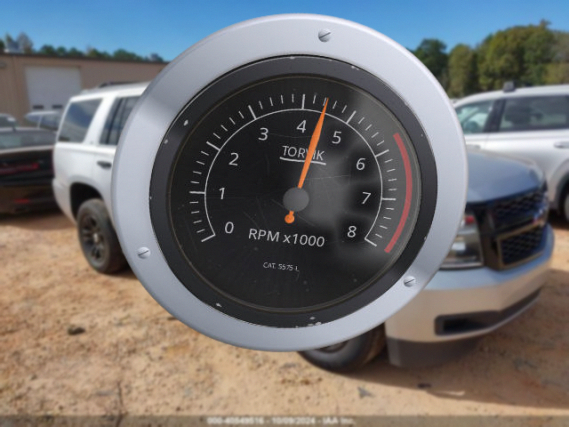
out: **4400** rpm
